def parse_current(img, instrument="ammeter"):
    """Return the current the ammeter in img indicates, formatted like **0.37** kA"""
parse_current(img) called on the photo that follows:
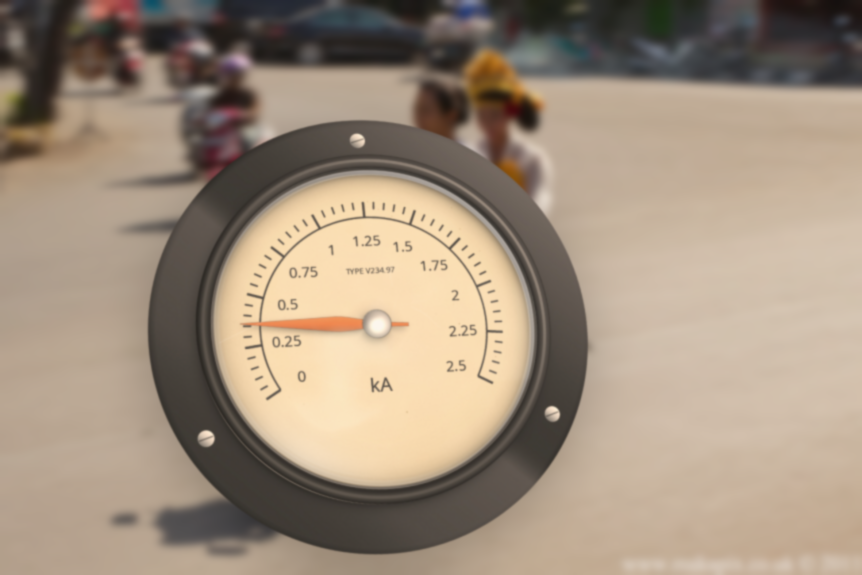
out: **0.35** kA
